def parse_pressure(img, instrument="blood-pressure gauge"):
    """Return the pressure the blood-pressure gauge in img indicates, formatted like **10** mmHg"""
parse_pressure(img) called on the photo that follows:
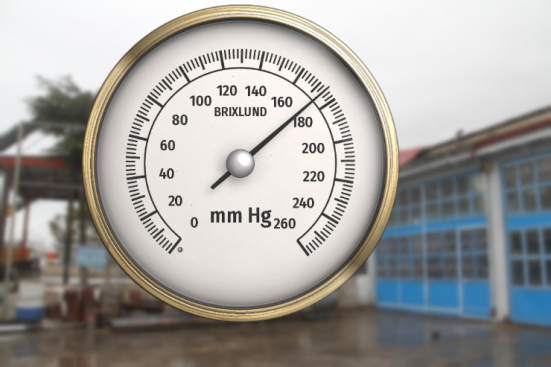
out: **174** mmHg
